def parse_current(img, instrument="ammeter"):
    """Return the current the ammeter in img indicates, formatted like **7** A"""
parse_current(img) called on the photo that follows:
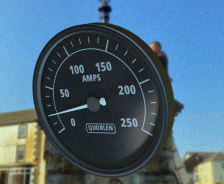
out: **20** A
